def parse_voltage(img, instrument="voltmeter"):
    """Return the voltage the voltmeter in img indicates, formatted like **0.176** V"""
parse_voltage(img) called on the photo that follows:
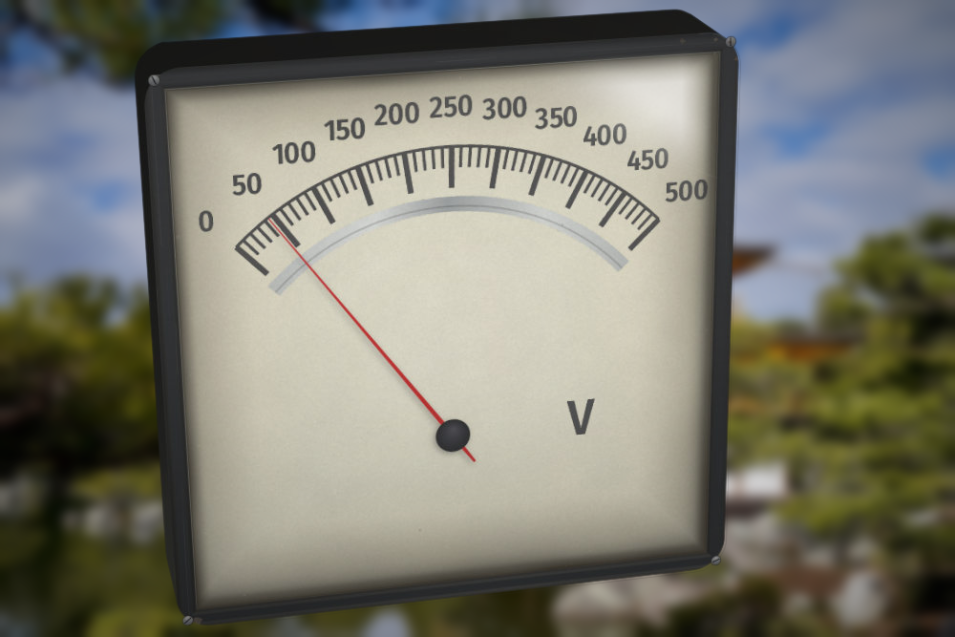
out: **45** V
